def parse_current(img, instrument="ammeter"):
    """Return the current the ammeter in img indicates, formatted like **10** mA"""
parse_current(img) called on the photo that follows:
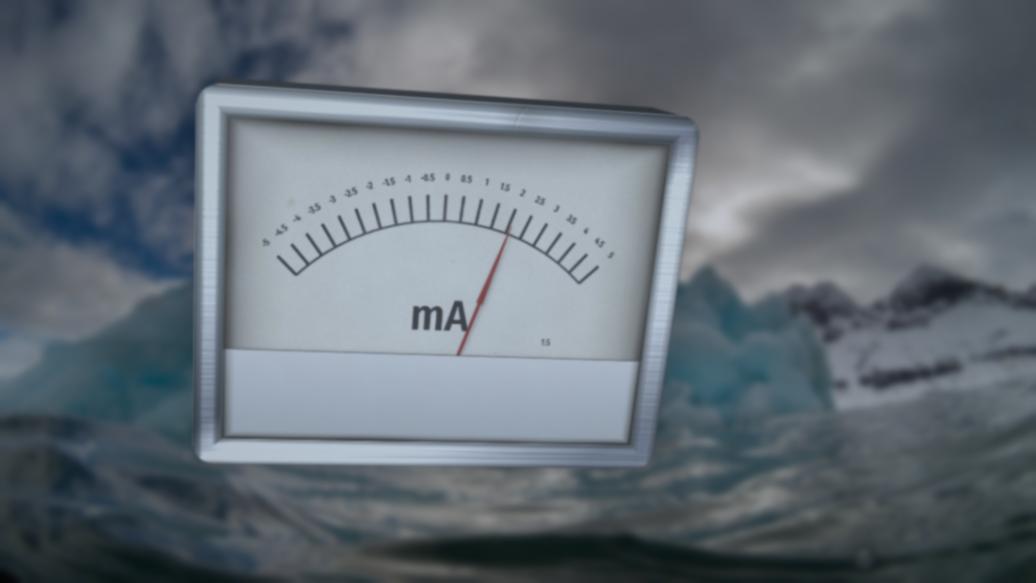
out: **2** mA
